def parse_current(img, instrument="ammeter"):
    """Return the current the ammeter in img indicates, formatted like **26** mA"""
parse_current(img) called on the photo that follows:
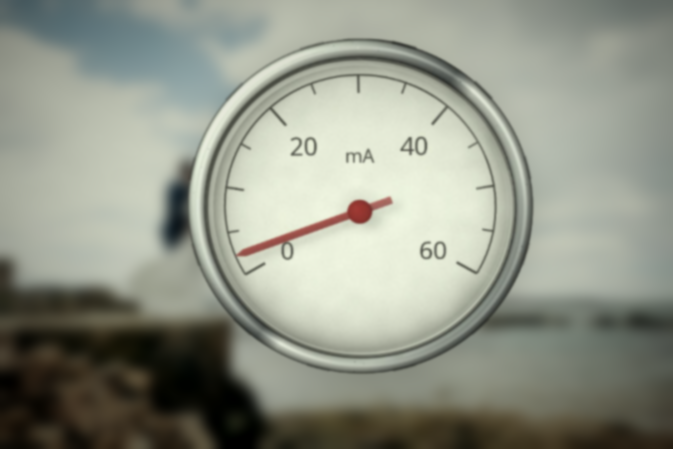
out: **2.5** mA
